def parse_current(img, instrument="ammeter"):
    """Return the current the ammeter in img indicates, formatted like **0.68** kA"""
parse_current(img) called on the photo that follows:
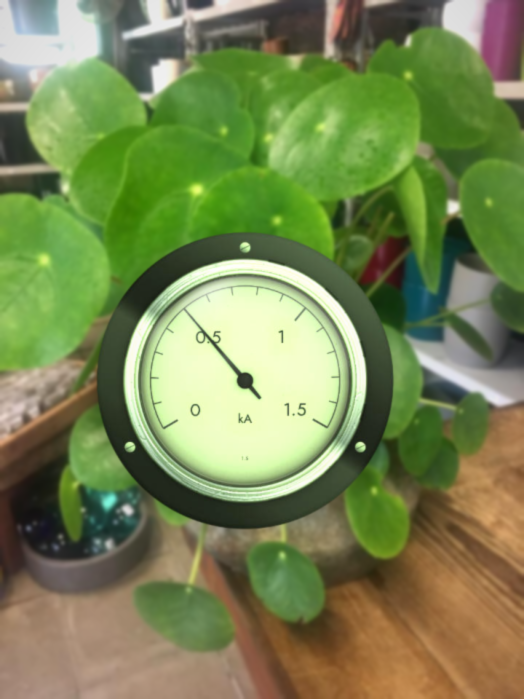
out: **0.5** kA
